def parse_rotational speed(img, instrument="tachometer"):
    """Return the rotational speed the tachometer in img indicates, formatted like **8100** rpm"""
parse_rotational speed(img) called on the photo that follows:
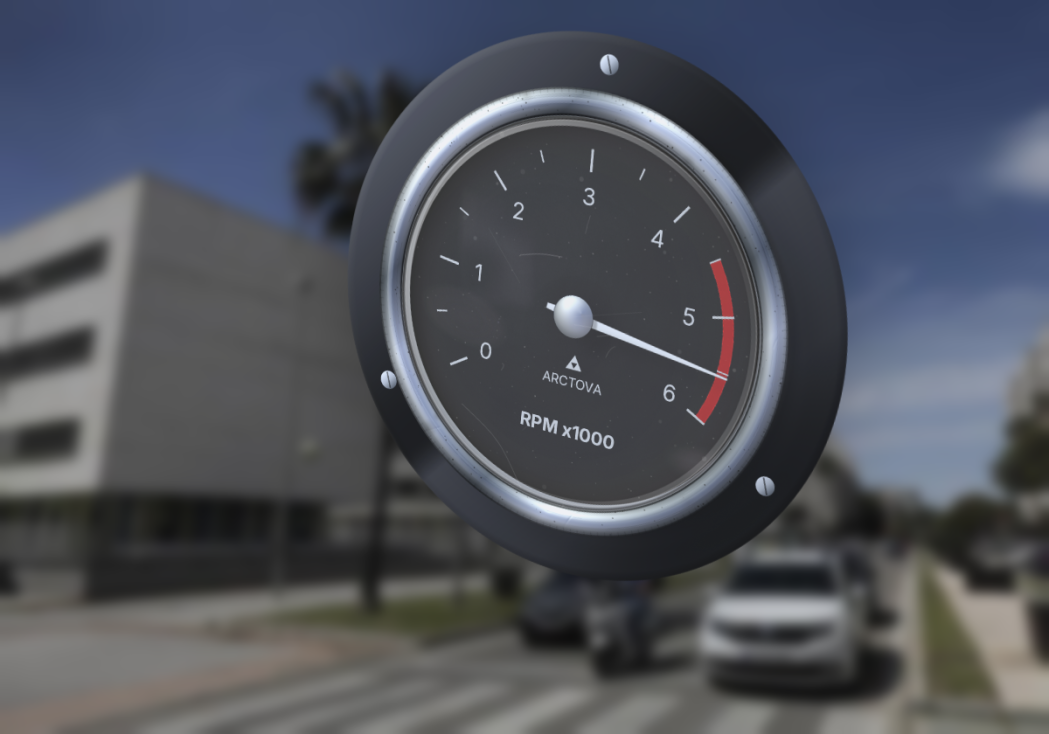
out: **5500** rpm
